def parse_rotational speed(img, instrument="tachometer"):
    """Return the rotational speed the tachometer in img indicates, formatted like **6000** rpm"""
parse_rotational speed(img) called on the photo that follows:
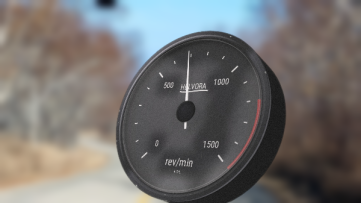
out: **700** rpm
